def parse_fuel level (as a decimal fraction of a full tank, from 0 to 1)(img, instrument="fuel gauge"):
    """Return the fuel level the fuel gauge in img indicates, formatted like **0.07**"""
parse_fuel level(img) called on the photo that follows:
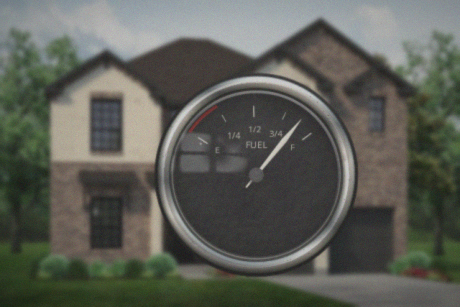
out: **0.875**
